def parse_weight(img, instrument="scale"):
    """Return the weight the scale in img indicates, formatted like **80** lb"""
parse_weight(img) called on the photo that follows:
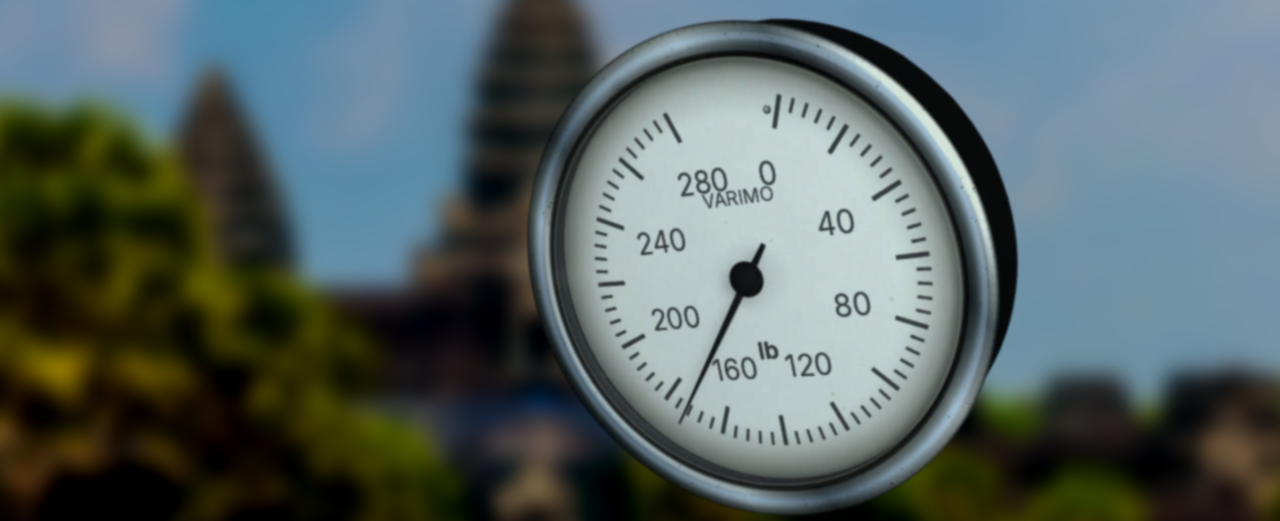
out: **172** lb
